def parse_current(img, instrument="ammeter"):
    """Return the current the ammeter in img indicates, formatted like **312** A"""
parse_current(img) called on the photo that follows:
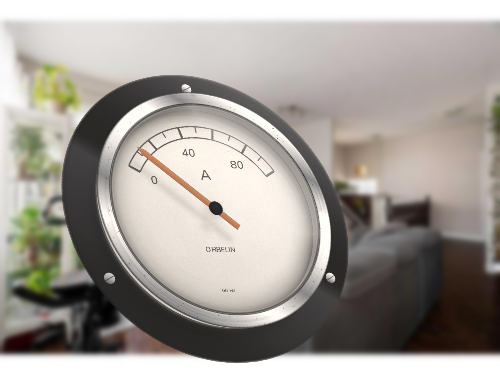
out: **10** A
